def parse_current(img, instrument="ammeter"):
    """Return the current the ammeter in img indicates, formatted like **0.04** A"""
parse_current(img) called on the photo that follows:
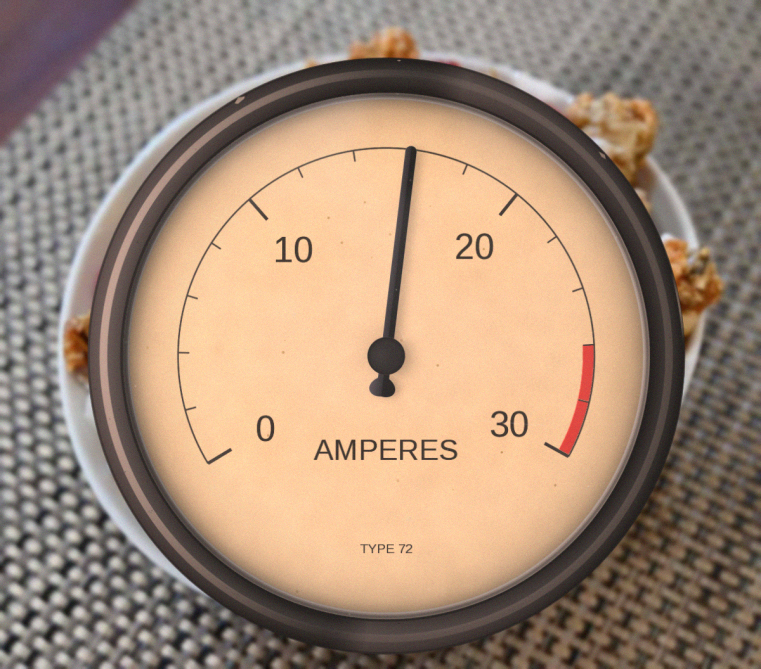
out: **16** A
